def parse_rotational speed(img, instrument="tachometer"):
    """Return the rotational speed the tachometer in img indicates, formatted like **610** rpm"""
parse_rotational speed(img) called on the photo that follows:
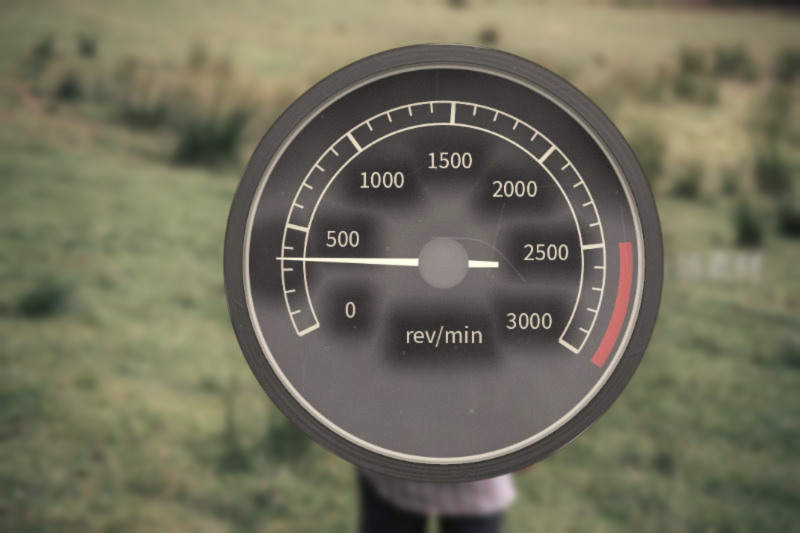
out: **350** rpm
